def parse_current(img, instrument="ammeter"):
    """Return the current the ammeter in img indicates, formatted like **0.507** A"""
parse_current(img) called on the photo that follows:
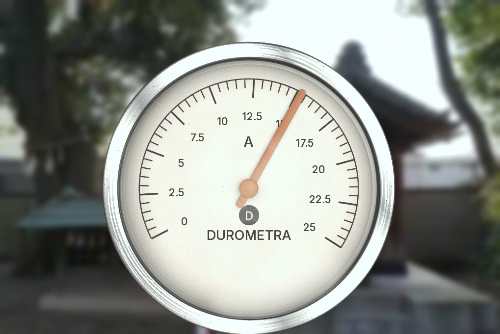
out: **15.25** A
